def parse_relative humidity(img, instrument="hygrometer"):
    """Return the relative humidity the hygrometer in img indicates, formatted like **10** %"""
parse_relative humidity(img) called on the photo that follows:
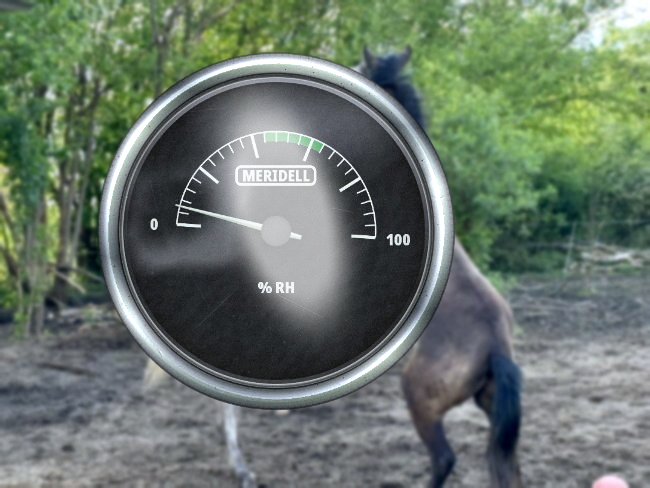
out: **6** %
